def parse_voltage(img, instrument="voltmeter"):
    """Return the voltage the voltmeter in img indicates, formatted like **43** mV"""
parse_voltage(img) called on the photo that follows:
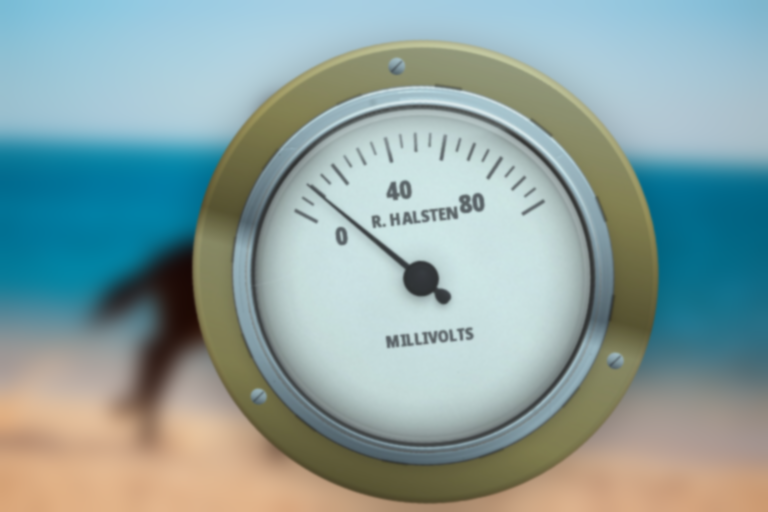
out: **10** mV
